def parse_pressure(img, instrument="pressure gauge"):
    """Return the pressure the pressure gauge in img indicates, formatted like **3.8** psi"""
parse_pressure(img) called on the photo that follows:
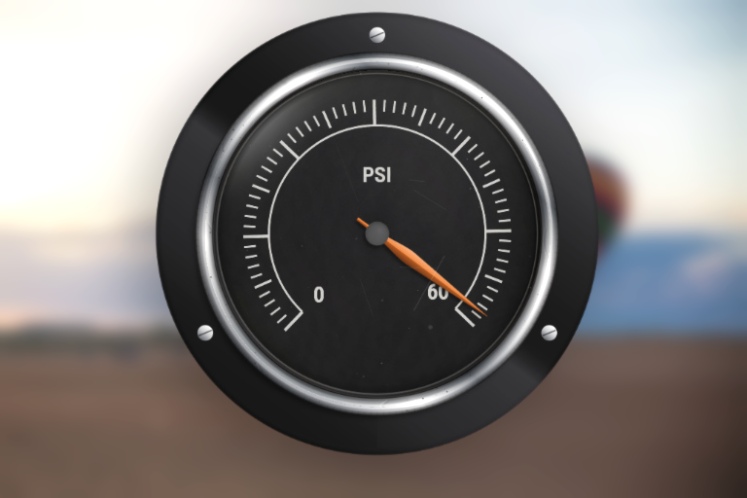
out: **58.5** psi
